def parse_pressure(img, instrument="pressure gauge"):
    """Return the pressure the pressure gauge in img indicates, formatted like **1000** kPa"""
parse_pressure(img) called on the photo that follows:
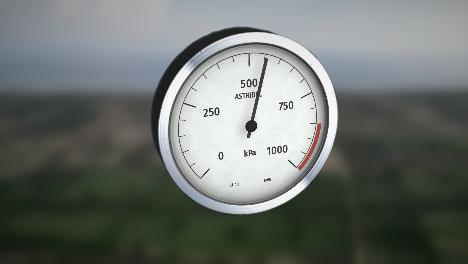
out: **550** kPa
